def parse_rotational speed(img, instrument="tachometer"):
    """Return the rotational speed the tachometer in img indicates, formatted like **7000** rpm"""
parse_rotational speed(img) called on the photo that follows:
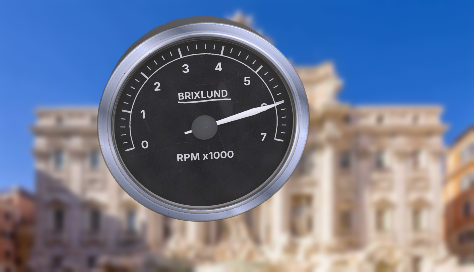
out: **6000** rpm
